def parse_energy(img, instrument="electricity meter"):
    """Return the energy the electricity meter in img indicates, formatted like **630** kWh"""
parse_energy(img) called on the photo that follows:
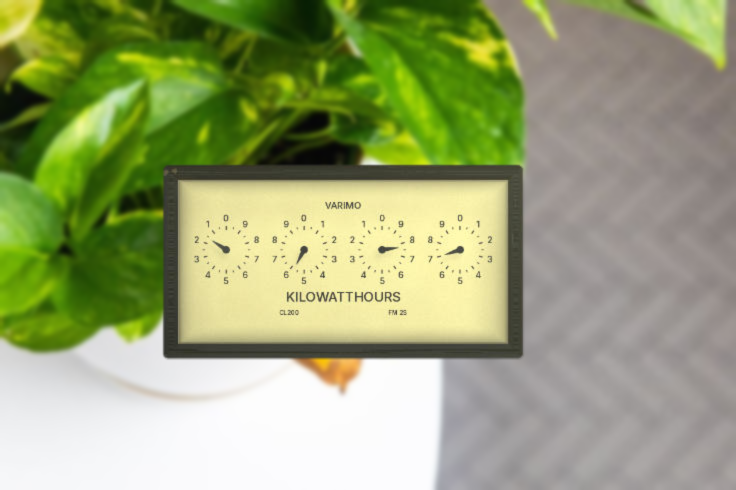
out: **1577** kWh
